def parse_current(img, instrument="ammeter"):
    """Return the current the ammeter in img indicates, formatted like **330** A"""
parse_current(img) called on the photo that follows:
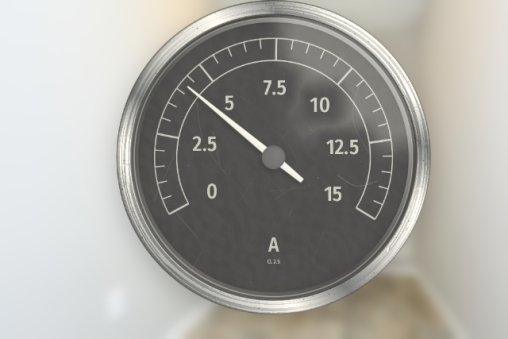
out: **4.25** A
